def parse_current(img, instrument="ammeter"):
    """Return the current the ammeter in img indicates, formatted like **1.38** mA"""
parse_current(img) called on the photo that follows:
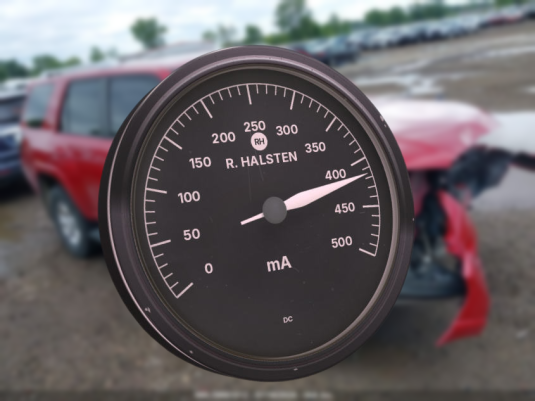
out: **415** mA
